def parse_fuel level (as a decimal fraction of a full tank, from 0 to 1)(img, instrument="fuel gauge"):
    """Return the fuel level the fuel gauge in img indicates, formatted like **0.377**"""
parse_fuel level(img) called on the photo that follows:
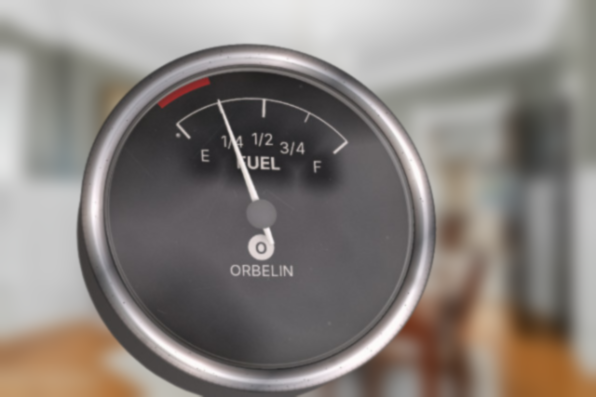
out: **0.25**
